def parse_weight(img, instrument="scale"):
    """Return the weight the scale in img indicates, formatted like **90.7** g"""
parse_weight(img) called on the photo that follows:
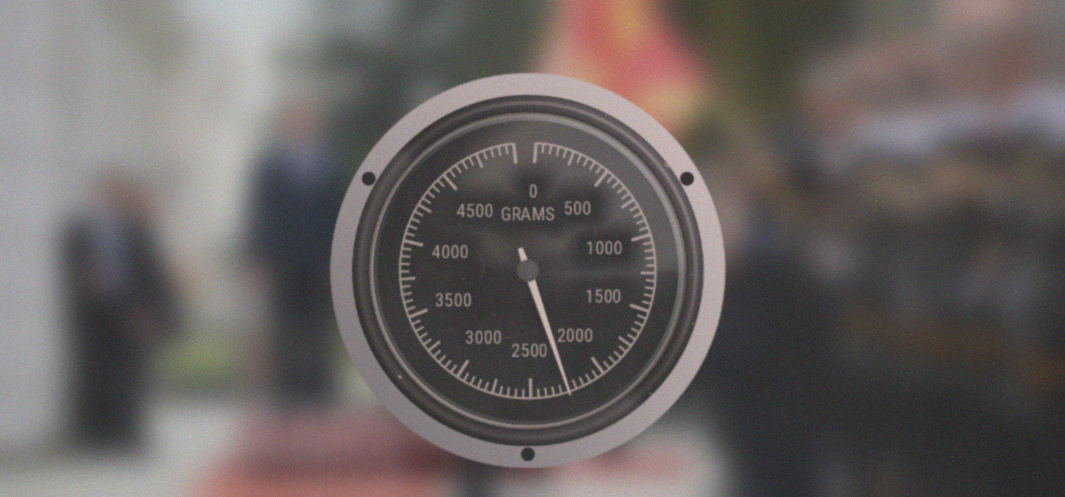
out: **2250** g
